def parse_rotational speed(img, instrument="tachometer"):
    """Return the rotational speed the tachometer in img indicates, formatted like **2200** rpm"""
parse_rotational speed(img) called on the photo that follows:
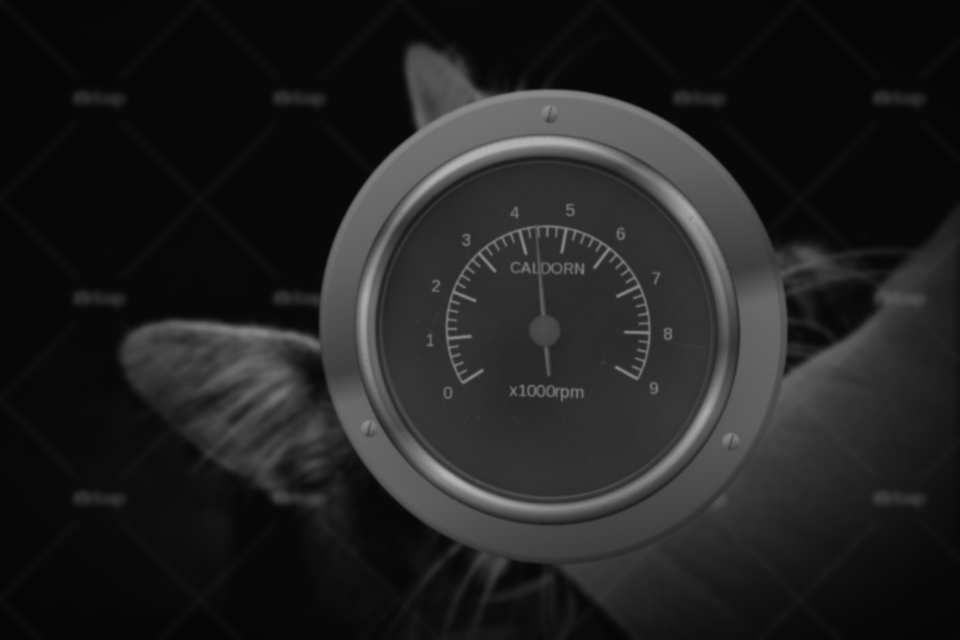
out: **4400** rpm
